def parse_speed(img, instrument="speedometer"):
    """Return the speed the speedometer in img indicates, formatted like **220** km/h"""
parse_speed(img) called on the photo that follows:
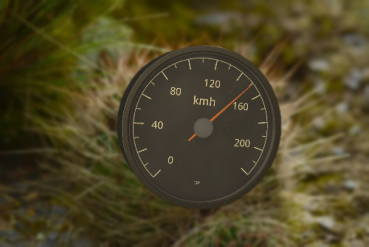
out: **150** km/h
